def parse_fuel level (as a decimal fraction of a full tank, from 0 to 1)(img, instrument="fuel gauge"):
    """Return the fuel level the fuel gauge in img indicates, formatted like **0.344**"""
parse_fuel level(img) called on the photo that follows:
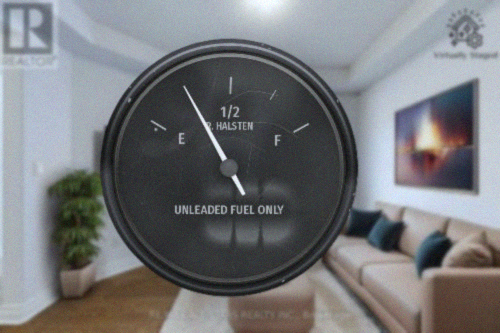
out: **0.25**
